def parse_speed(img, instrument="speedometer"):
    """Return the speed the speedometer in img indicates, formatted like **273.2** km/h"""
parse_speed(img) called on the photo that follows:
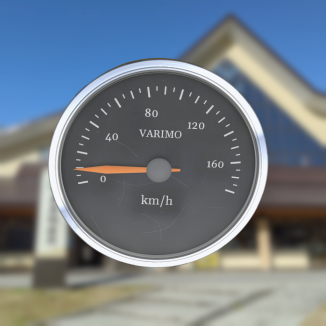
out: **10** km/h
